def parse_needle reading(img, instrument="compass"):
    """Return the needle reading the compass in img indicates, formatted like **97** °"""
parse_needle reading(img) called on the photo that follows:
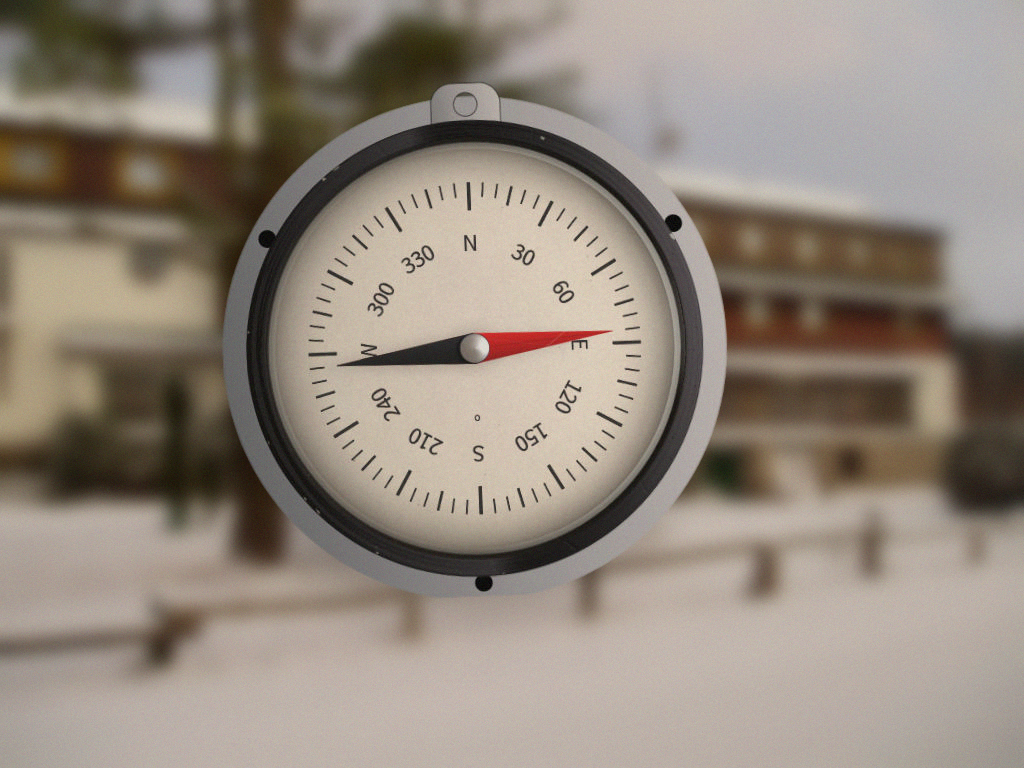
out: **85** °
